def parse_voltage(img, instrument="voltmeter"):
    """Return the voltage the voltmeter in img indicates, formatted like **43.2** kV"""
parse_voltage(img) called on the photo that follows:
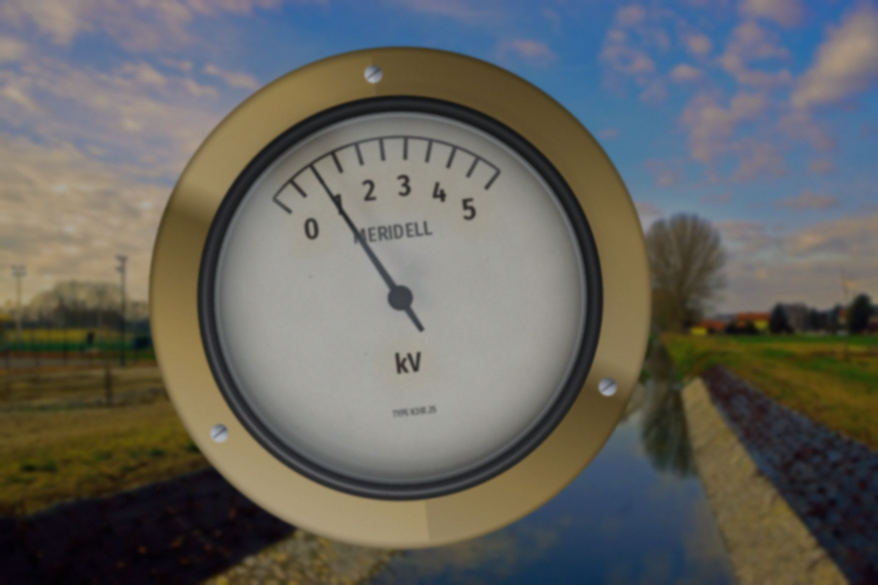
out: **1** kV
